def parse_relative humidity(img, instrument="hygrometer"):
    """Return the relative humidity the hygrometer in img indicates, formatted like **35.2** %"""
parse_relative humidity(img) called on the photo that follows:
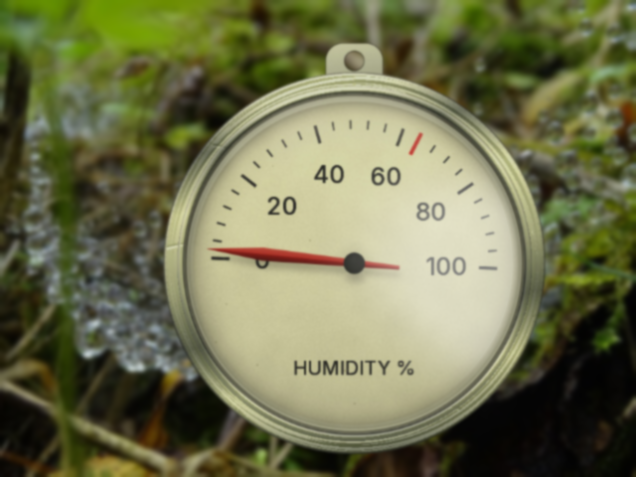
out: **2** %
